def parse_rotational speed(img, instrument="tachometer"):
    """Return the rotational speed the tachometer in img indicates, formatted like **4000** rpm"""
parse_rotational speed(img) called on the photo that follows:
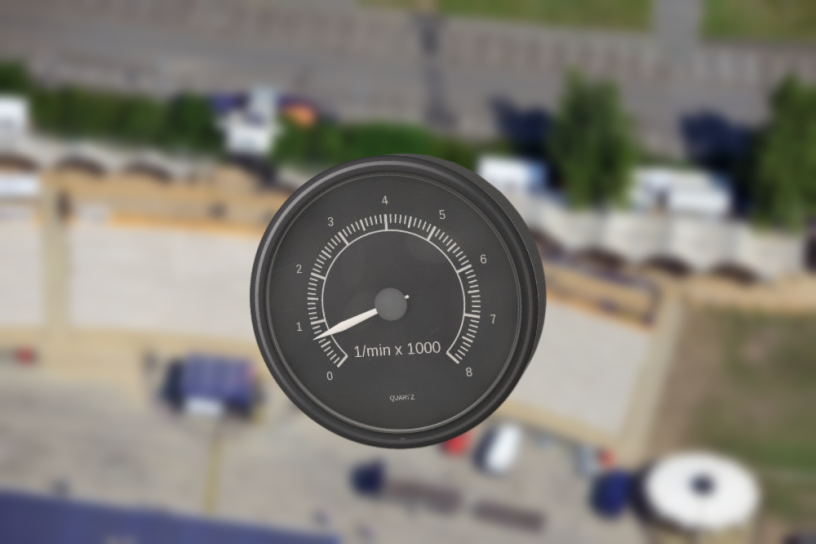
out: **700** rpm
